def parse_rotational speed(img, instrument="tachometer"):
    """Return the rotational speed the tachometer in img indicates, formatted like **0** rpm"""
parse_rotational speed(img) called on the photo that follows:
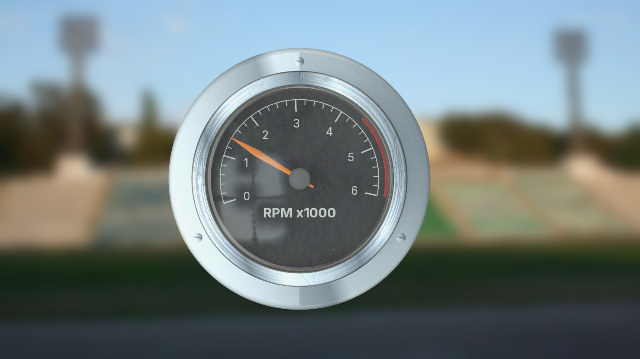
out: **1400** rpm
